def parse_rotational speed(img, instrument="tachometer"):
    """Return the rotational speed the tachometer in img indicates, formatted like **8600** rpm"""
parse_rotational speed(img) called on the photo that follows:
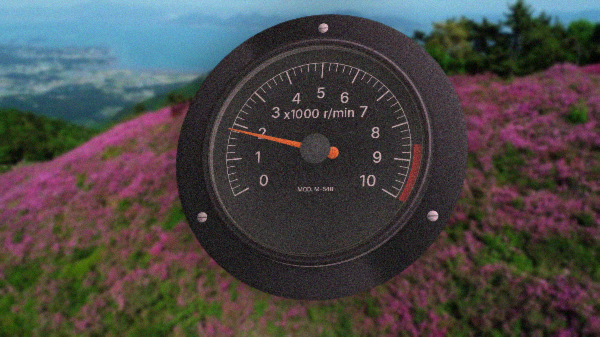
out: **1800** rpm
